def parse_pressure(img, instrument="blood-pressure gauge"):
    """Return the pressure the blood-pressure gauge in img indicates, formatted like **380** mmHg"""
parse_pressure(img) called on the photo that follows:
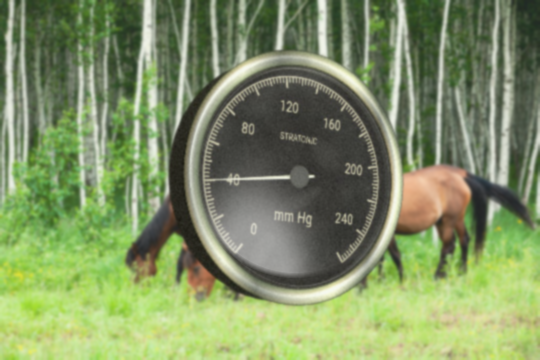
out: **40** mmHg
